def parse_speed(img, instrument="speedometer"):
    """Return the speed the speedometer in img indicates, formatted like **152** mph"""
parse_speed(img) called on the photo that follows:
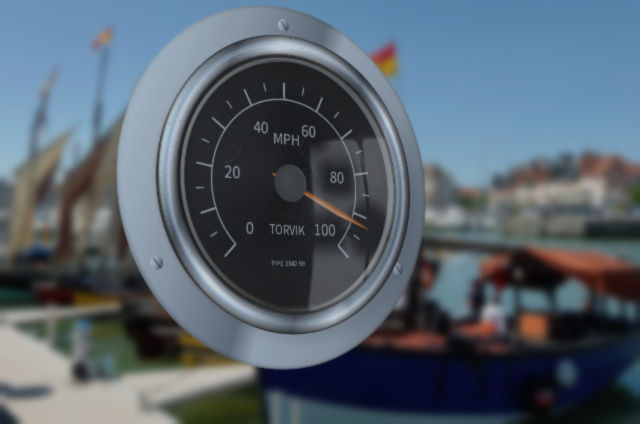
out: **92.5** mph
